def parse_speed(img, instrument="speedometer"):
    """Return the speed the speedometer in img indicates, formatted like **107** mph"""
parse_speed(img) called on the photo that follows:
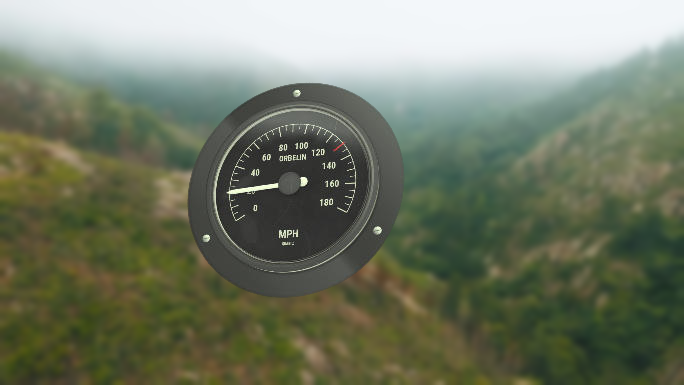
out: **20** mph
